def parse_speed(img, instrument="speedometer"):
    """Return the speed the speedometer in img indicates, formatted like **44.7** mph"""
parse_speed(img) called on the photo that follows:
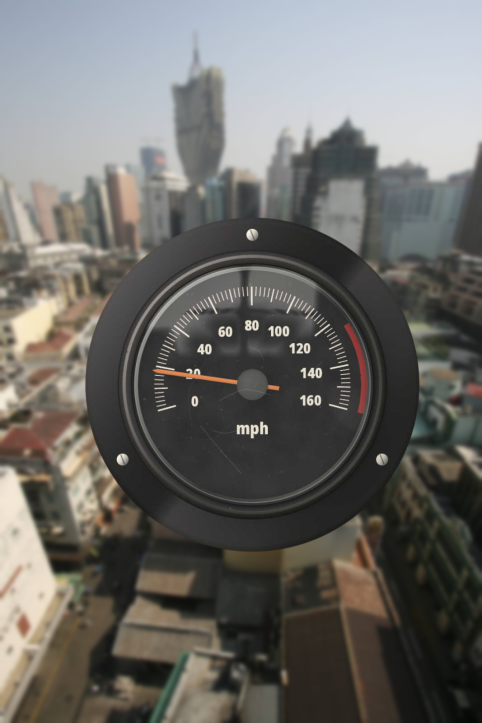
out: **18** mph
